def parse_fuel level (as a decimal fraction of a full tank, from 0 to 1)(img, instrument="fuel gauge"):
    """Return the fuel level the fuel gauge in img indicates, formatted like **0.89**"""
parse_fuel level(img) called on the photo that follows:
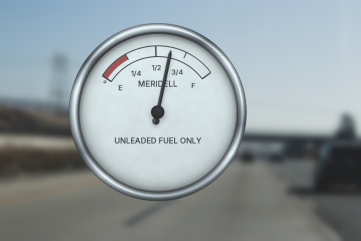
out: **0.625**
